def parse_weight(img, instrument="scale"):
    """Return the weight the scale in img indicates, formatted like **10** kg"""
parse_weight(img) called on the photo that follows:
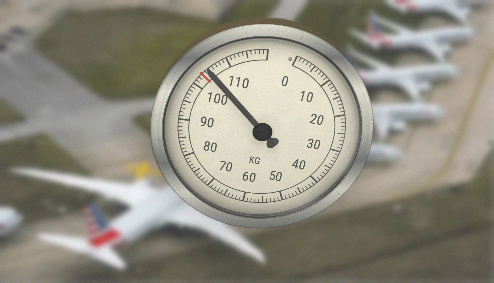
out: **105** kg
